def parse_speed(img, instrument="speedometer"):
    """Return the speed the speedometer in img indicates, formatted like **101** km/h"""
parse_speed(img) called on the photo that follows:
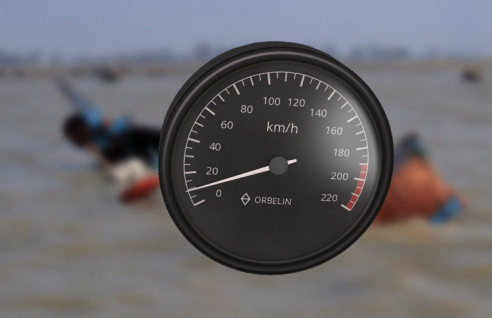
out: **10** km/h
